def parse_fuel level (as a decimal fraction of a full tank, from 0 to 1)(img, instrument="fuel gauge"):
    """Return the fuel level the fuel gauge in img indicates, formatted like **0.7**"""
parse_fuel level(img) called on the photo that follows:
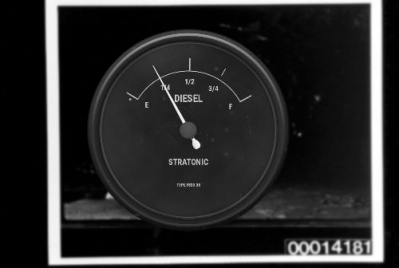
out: **0.25**
